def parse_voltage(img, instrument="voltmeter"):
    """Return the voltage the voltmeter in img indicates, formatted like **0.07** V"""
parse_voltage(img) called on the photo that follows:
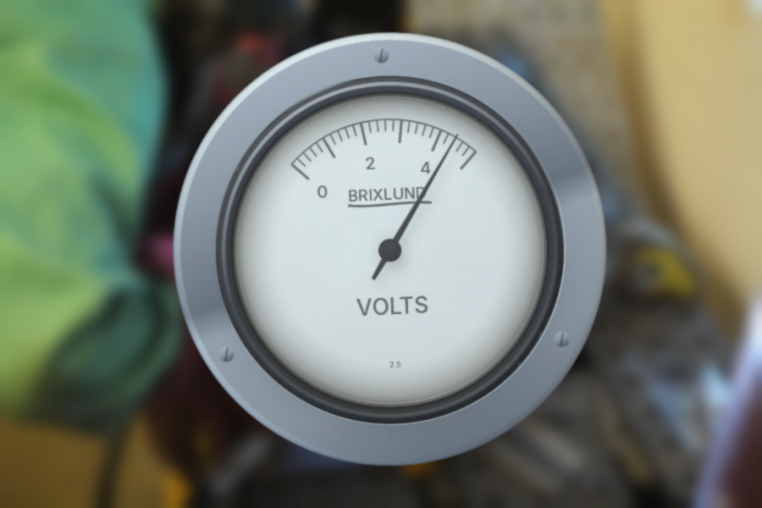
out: **4.4** V
